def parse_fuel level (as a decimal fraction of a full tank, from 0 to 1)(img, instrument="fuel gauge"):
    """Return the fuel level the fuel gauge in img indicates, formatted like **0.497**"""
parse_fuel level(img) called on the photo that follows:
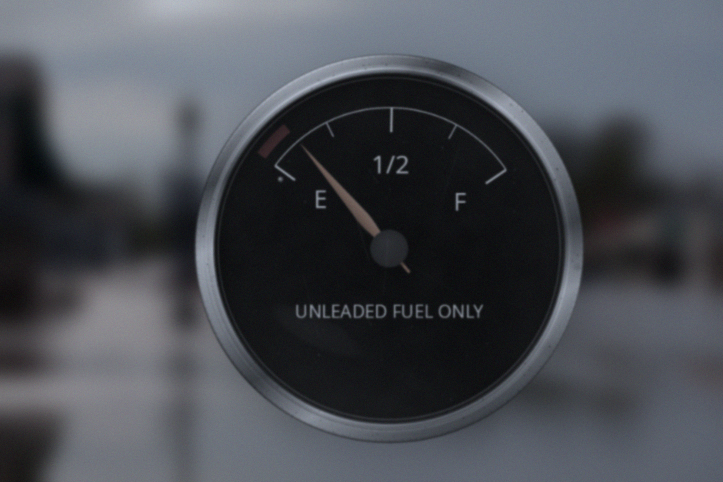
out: **0.125**
